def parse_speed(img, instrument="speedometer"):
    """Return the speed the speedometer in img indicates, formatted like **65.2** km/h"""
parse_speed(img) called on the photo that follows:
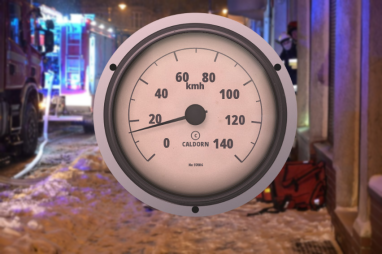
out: **15** km/h
